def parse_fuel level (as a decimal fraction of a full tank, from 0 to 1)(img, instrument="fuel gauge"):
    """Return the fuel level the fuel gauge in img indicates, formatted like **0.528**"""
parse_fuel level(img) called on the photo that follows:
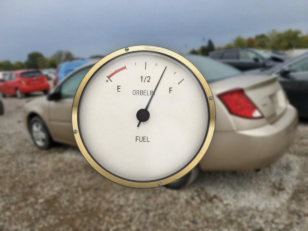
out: **0.75**
